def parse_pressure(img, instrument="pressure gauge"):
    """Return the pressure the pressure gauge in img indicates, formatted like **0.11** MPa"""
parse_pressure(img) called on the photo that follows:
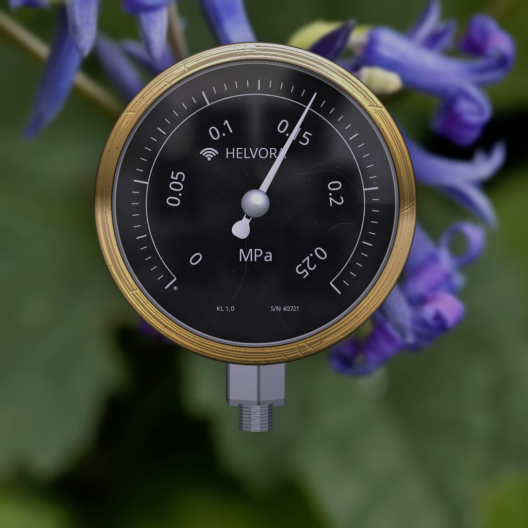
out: **0.15** MPa
